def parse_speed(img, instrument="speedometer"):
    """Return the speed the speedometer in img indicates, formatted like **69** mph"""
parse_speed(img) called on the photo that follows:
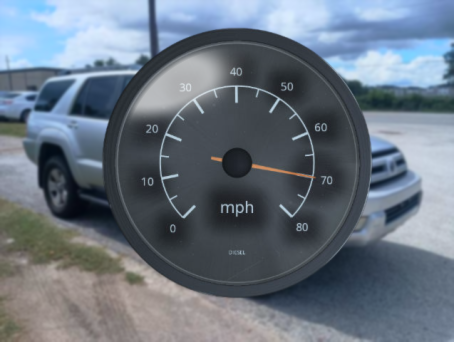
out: **70** mph
